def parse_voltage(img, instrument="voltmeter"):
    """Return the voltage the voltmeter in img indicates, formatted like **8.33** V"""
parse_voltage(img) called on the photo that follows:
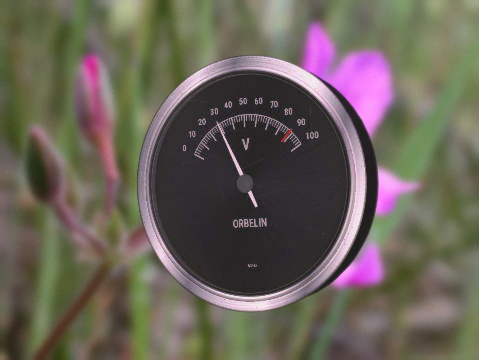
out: **30** V
